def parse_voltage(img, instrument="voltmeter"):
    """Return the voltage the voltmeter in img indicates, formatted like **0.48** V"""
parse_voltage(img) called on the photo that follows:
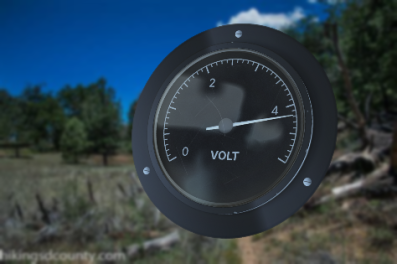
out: **4.2** V
